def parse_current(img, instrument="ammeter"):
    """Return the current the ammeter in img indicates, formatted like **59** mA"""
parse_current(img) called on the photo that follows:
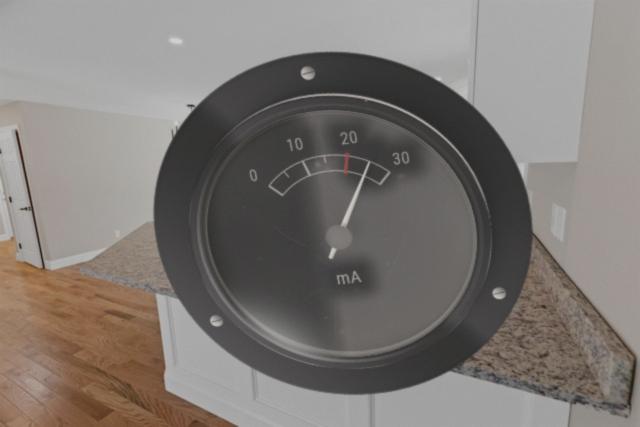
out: **25** mA
